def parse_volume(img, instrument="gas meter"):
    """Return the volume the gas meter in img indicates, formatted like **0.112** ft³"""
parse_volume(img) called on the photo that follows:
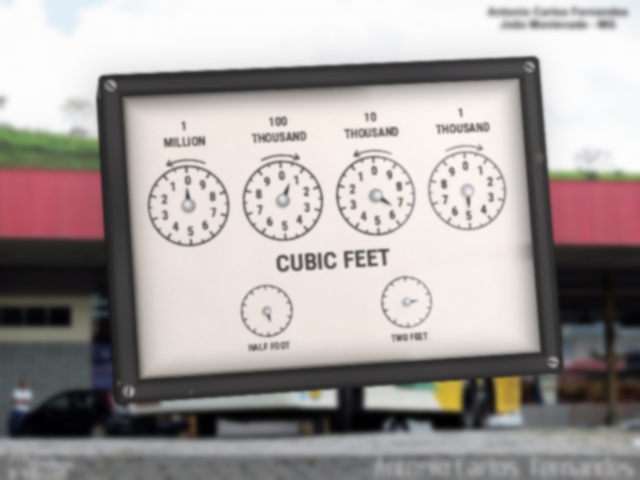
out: **6500** ft³
